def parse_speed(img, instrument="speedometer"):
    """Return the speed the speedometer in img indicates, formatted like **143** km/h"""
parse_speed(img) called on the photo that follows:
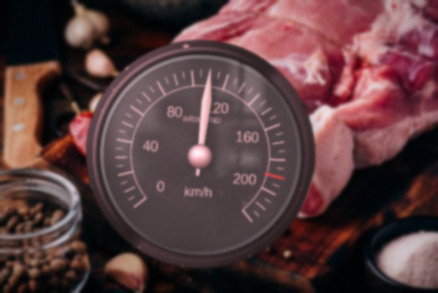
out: **110** km/h
